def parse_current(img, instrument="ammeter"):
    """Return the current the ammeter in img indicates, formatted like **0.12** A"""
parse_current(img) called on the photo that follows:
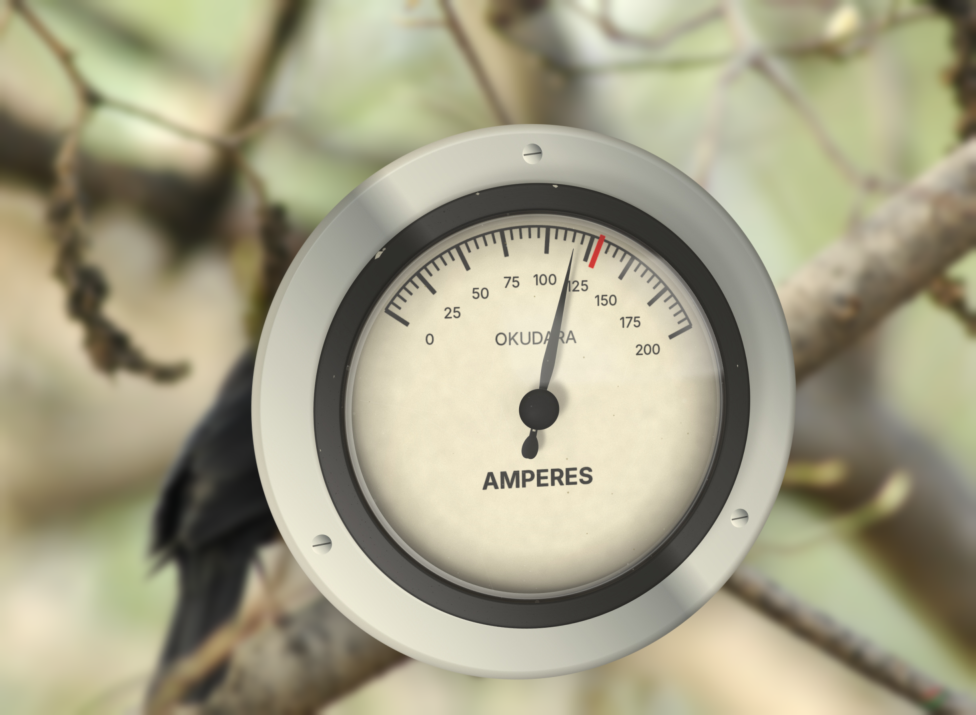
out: **115** A
